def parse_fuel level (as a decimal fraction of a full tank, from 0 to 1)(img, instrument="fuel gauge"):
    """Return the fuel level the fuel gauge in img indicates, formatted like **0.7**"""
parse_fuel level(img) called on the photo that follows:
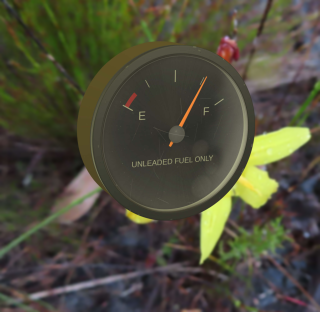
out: **0.75**
